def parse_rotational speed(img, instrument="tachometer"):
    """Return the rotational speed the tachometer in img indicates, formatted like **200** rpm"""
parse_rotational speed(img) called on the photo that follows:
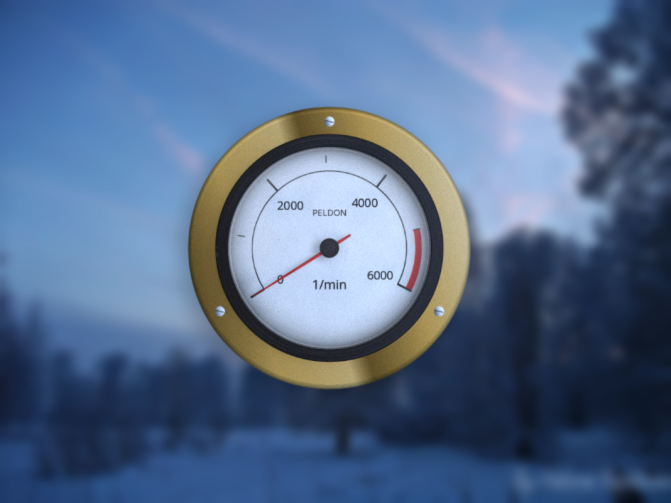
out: **0** rpm
